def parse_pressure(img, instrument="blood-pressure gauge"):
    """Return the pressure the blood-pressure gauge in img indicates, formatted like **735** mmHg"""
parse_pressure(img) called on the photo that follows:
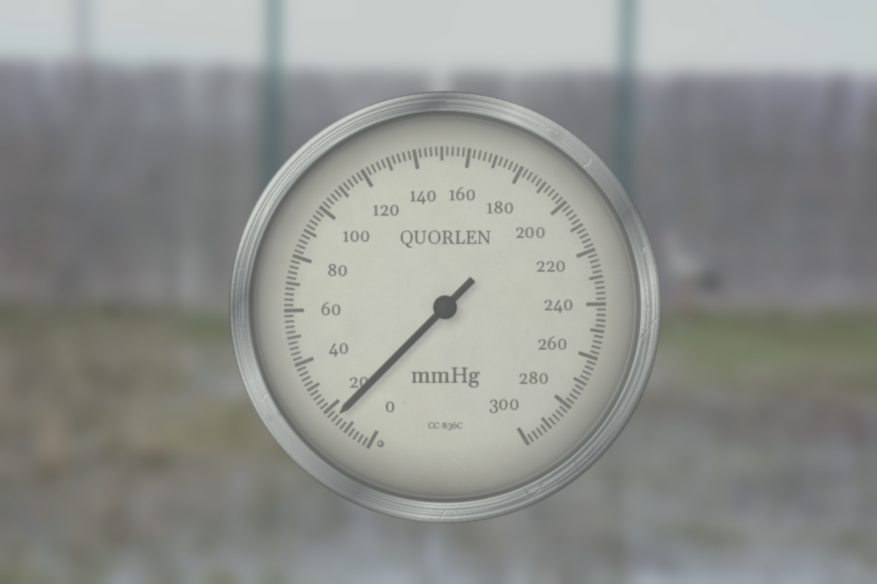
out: **16** mmHg
